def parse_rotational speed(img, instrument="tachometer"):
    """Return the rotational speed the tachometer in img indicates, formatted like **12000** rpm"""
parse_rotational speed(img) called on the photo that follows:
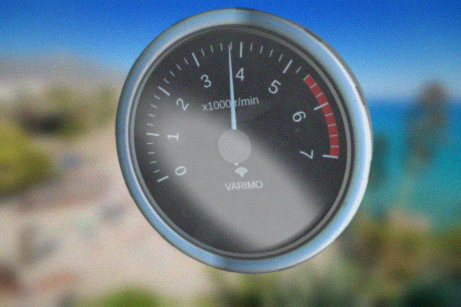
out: **3800** rpm
